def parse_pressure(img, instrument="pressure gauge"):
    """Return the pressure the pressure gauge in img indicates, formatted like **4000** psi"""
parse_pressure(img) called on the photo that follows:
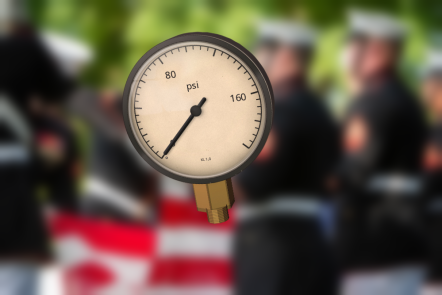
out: **0** psi
